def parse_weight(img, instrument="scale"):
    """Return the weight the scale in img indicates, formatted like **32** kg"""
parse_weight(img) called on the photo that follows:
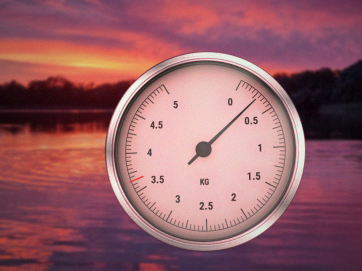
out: **0.3** kg
